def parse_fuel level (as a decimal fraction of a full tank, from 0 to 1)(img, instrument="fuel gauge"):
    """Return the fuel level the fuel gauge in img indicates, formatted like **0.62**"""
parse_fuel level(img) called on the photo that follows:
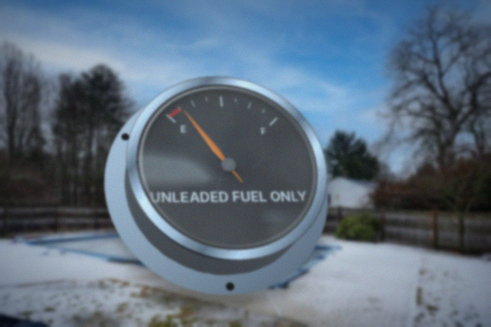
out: **0.125**
